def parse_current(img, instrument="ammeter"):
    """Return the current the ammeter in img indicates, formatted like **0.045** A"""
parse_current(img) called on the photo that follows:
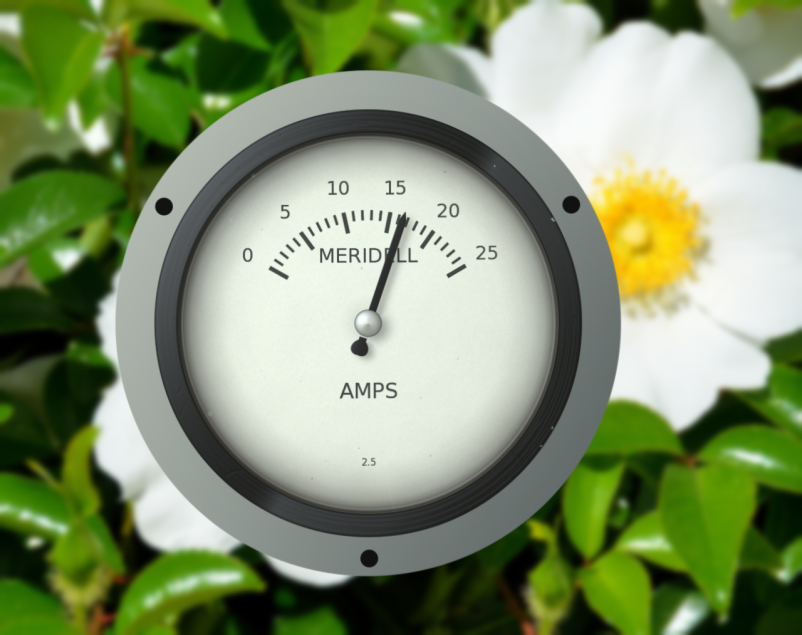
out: **16.5** A
